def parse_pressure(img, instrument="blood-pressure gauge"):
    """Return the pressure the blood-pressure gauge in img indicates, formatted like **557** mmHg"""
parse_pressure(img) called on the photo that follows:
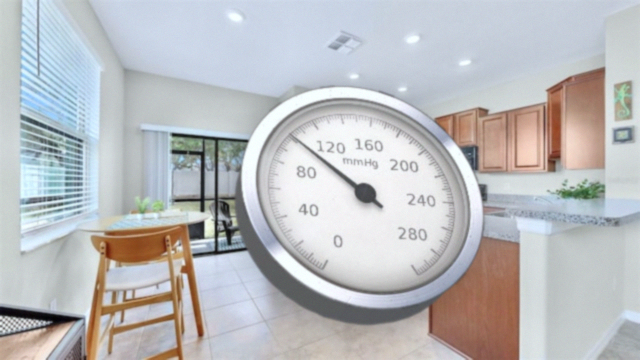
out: **100** mmHg
